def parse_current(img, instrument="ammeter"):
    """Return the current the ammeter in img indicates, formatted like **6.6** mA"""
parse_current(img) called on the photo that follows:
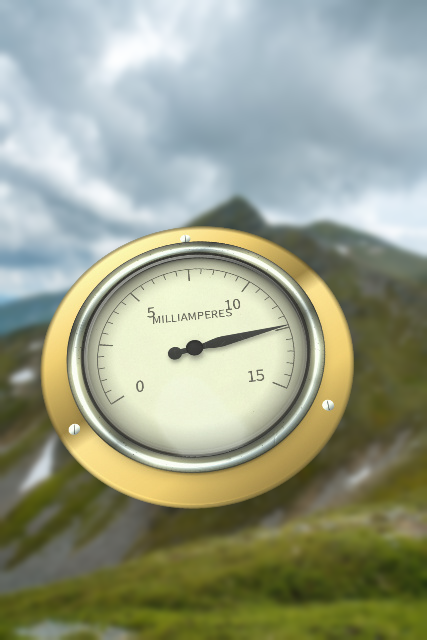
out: **12.5** mA
